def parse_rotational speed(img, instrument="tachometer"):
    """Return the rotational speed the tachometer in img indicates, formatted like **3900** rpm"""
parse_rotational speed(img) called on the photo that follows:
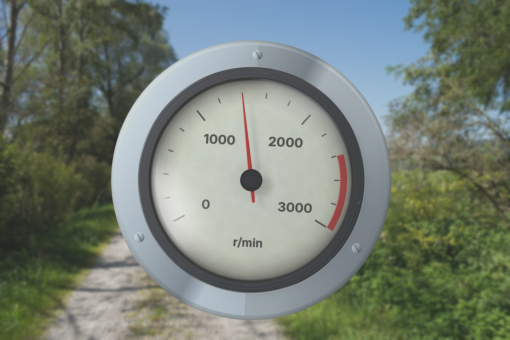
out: **1400** rpm
